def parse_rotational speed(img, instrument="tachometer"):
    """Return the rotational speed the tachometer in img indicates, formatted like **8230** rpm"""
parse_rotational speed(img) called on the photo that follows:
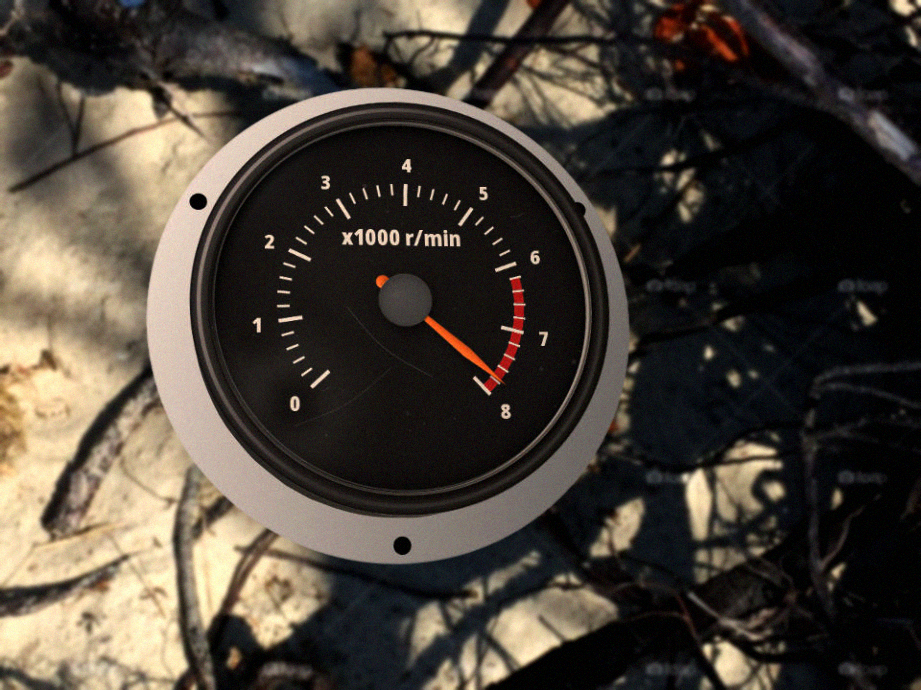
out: **7800** rpm
